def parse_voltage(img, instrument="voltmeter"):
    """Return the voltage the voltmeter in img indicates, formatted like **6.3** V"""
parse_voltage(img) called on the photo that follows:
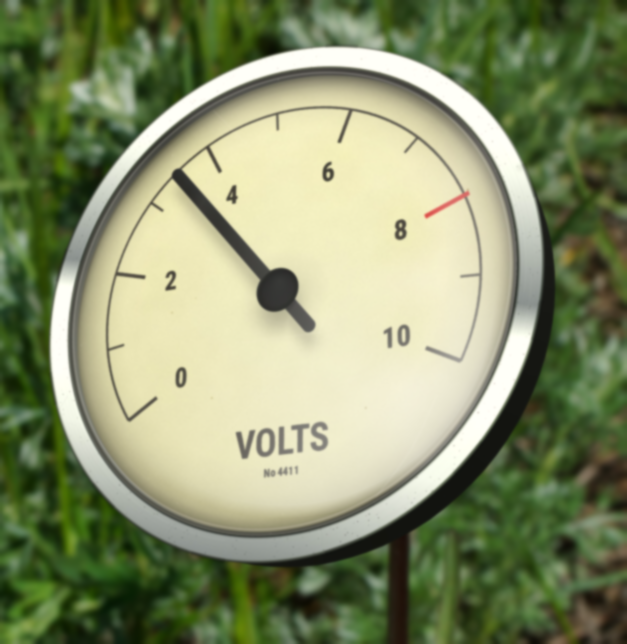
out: **3.5** V
